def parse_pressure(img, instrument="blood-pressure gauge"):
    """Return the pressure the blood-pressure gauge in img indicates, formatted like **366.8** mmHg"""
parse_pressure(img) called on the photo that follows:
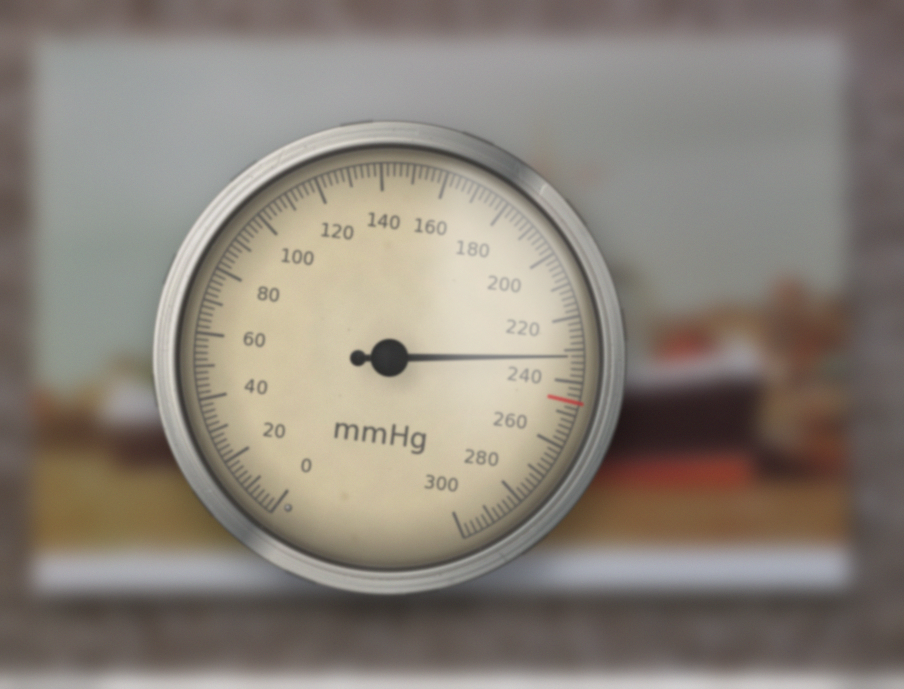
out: **232** mmHg
